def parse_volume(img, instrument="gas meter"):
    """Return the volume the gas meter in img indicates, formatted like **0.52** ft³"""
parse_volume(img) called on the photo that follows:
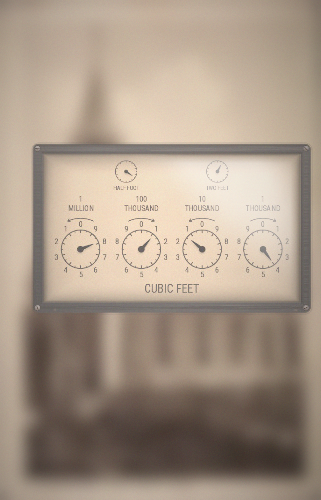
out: **811400** ft³
